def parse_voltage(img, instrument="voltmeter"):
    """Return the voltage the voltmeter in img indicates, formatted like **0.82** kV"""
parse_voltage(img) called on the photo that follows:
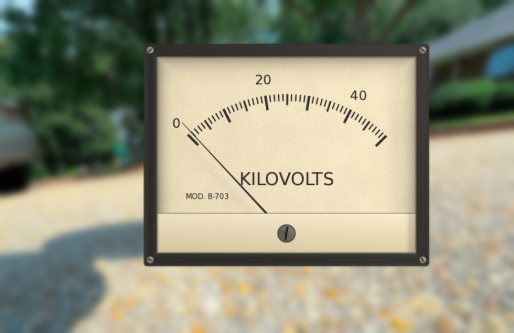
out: **1** kV
